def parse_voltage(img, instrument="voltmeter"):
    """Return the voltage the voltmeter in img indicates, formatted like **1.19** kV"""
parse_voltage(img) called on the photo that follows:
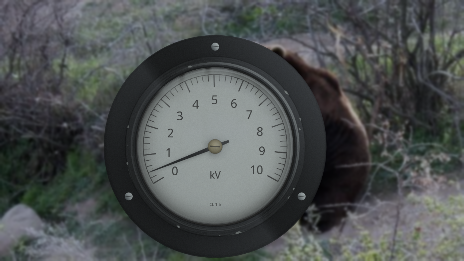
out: **0.4** kV
